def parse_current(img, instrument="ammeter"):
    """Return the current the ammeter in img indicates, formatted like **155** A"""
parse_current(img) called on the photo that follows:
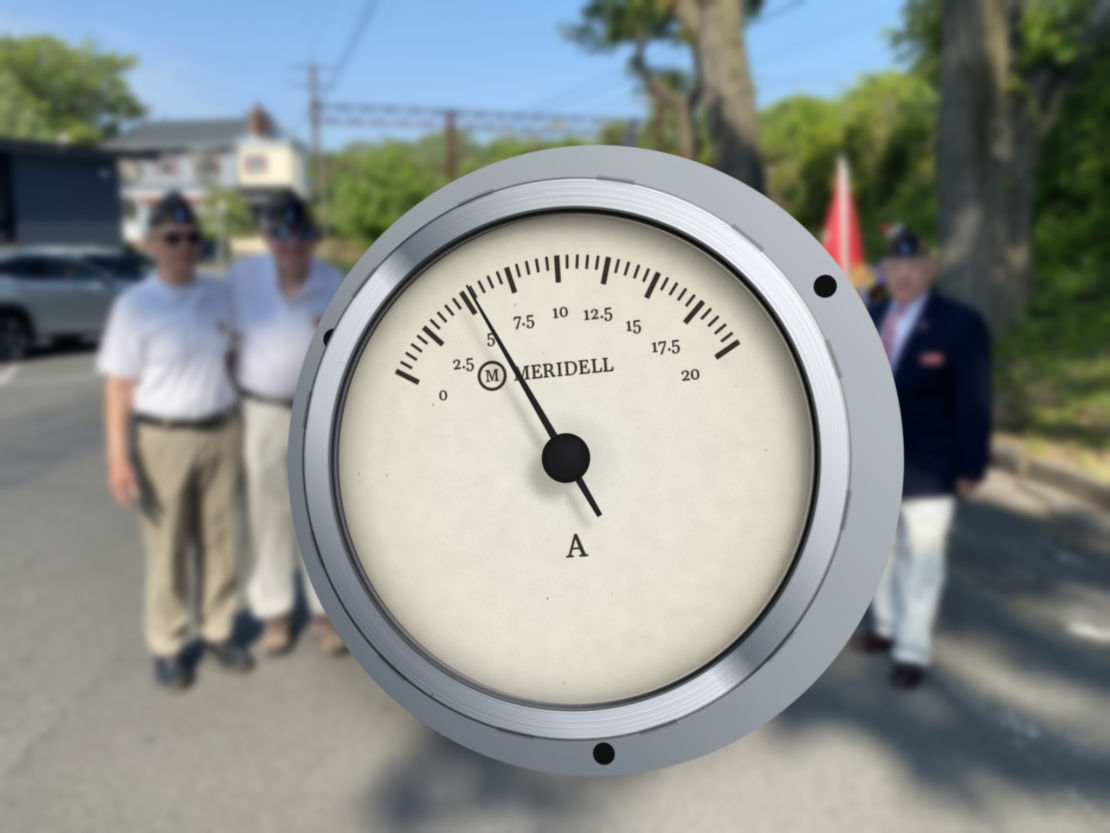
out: **5.5** A
